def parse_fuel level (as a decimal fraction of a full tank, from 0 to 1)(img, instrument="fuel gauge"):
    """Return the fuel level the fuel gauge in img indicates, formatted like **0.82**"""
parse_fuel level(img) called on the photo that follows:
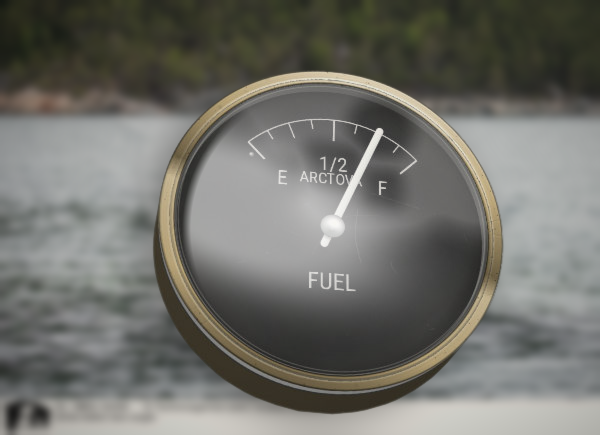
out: **0.75**
